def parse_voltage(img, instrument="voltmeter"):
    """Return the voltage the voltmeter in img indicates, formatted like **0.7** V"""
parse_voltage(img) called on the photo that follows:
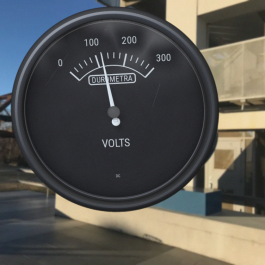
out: **120** V
